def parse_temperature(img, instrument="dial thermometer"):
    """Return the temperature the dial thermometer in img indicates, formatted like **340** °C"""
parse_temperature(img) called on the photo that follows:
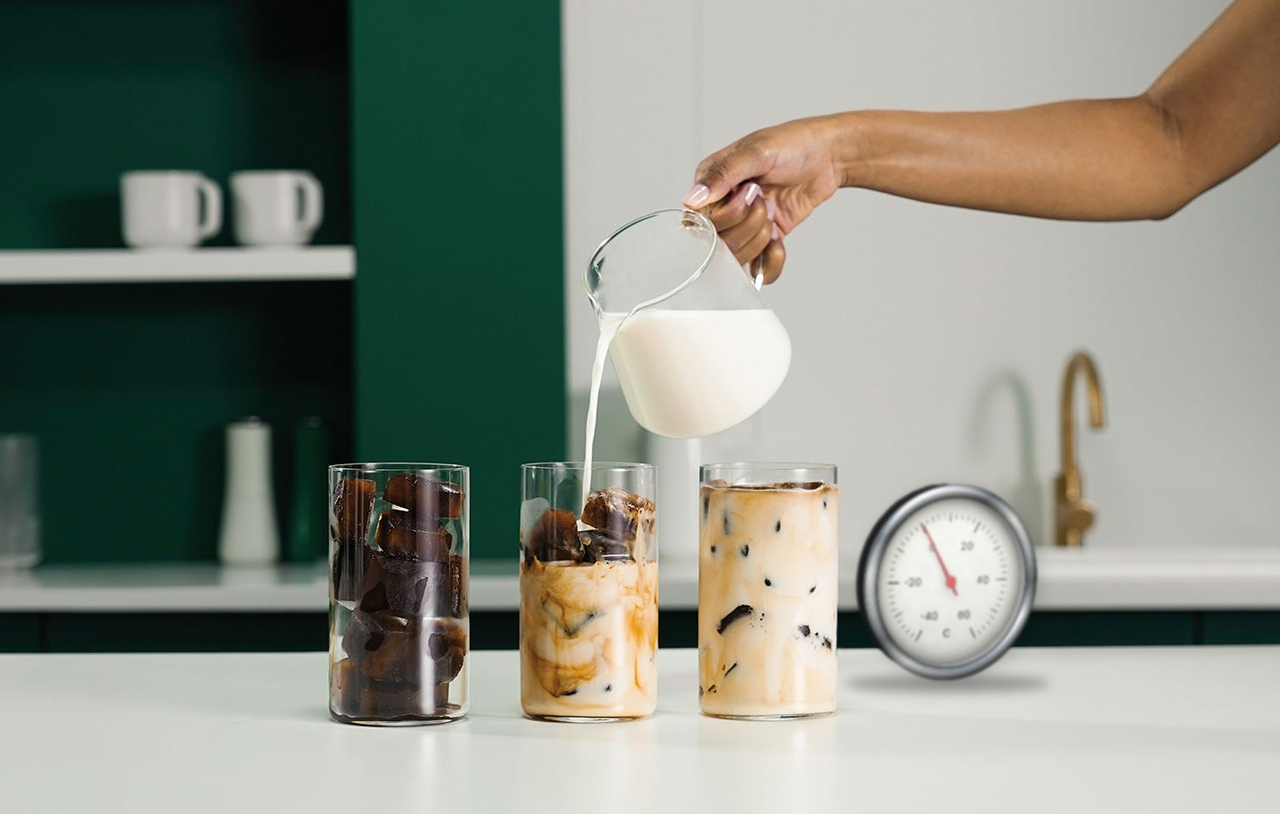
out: **0** °C
